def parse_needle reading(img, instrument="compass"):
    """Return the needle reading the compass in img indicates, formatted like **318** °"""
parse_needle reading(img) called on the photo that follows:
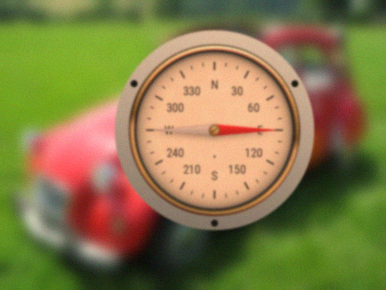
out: **90** °
